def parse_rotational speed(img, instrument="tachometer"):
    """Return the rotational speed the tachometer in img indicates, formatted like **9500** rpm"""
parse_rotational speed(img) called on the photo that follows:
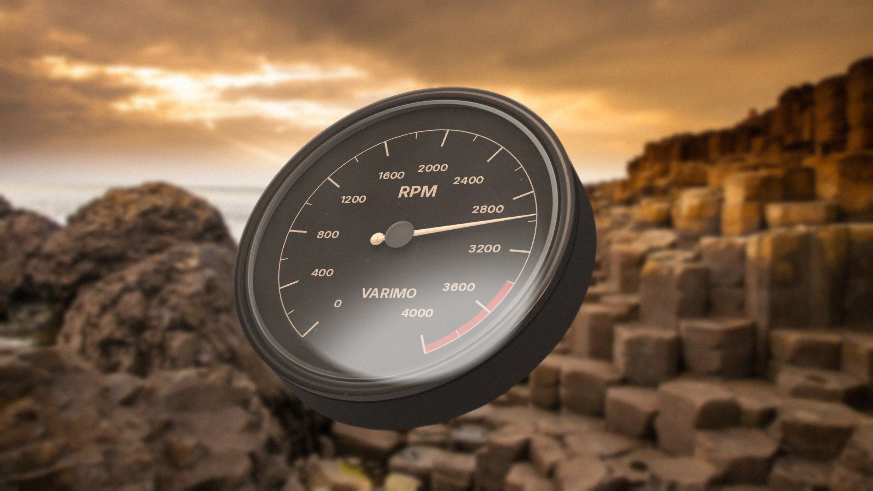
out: **3000** rpm
